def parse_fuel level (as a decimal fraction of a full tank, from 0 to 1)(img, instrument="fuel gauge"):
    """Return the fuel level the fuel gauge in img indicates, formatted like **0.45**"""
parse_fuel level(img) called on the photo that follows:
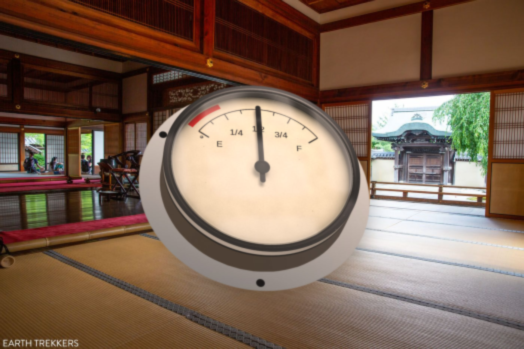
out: **0.5**
